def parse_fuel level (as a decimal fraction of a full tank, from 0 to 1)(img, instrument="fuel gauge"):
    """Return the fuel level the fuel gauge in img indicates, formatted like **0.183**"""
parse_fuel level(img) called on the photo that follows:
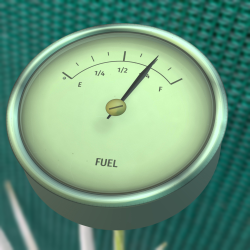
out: **0.75**
